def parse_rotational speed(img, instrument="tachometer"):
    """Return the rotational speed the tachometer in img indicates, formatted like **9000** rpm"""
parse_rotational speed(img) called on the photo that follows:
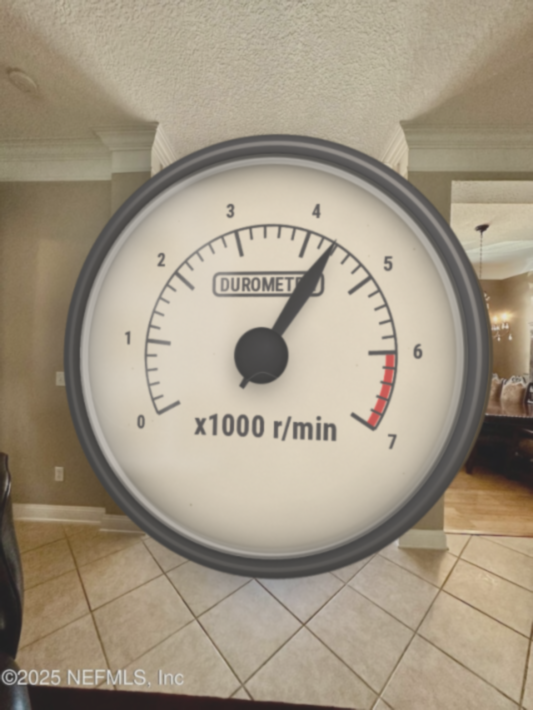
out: **4400** rpm
